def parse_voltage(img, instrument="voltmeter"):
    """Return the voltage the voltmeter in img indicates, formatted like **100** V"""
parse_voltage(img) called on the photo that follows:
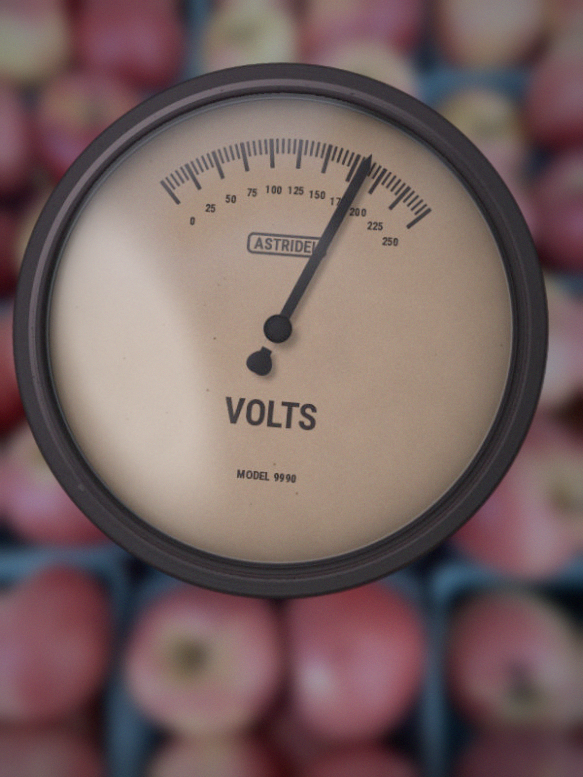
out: **185** V
